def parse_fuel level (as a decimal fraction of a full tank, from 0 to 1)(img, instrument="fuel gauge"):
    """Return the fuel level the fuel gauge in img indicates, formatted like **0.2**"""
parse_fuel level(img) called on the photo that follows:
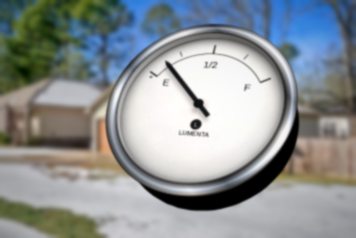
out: **0.125**
